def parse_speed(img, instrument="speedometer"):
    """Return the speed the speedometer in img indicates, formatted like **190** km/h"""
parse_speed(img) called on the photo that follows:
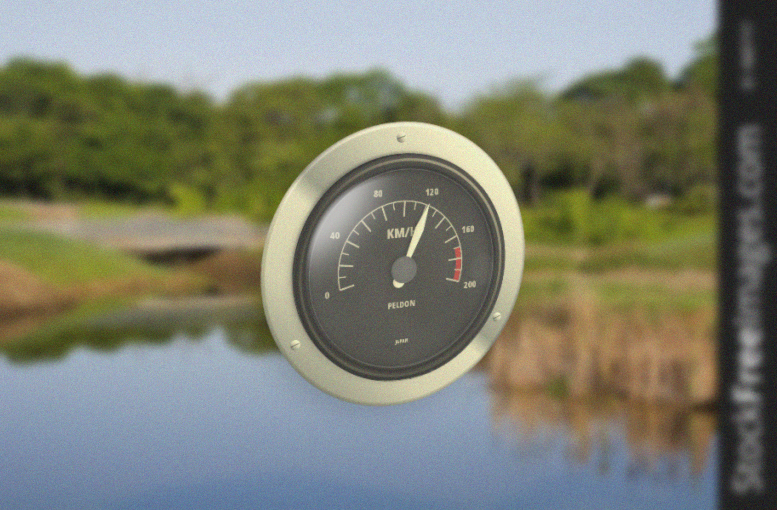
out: **120** km/h
